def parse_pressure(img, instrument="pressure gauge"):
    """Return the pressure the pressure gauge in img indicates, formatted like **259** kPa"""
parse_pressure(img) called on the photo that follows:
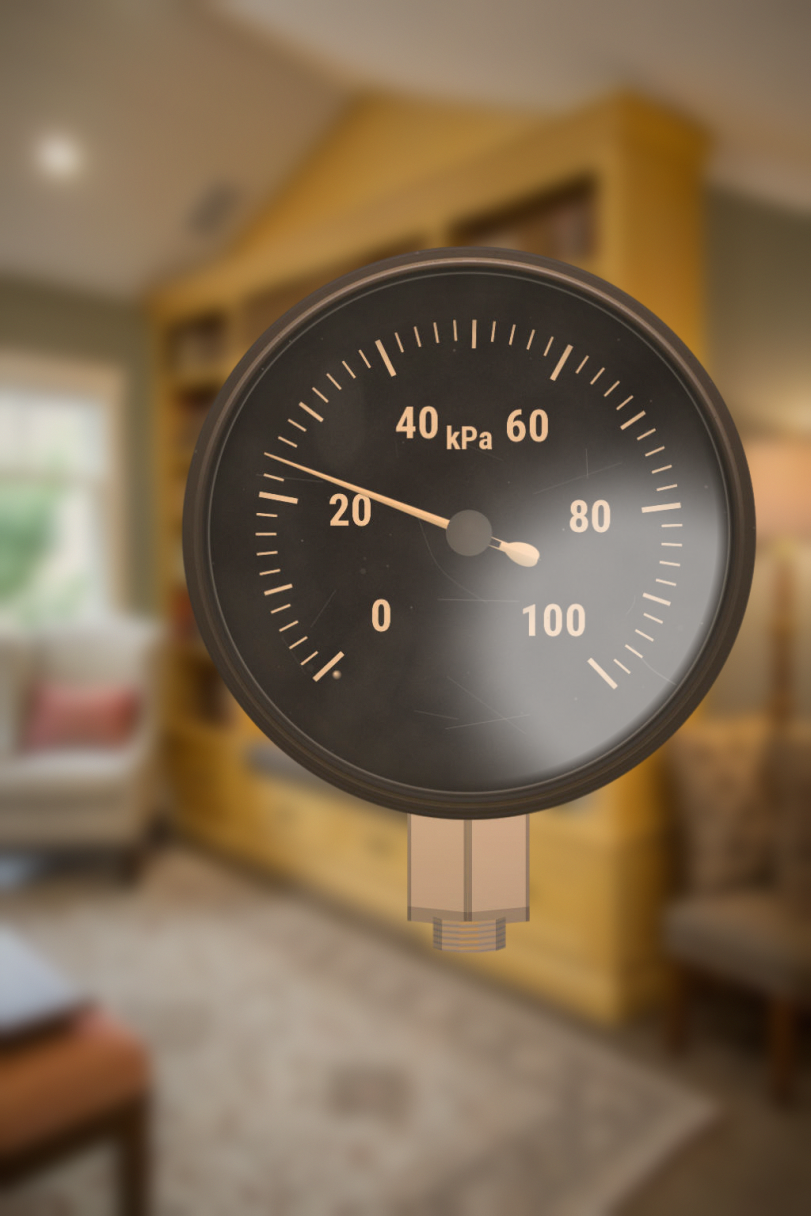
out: **24** kPa
